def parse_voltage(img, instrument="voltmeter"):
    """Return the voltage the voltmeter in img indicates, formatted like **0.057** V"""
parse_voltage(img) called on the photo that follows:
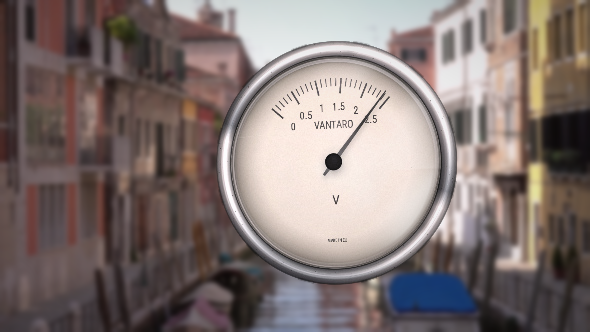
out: **2.4** V
